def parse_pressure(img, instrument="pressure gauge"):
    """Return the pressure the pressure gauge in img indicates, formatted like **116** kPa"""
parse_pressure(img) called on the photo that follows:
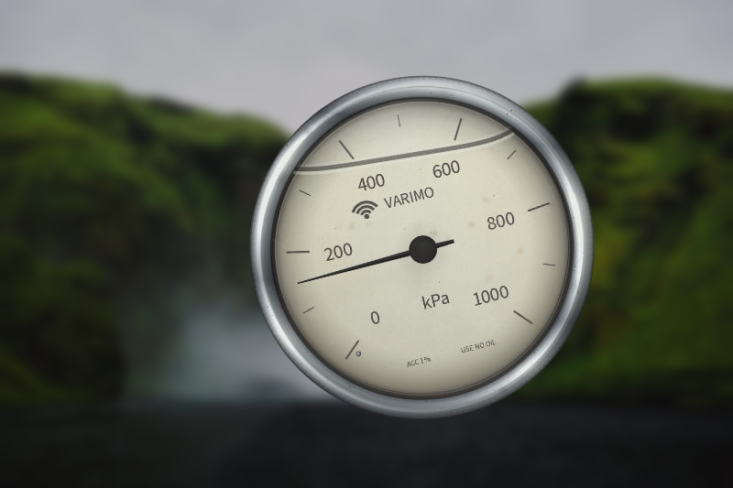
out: **150** kPa
